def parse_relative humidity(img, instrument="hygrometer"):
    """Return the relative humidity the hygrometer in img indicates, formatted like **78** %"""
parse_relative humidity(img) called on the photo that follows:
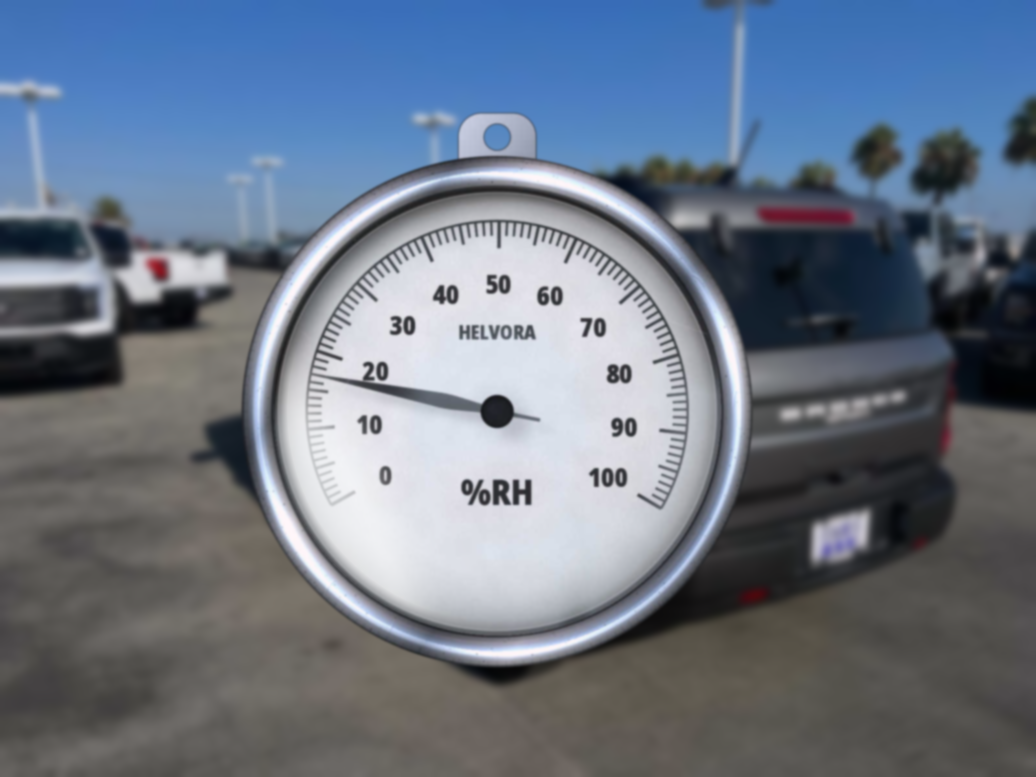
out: **17** %
